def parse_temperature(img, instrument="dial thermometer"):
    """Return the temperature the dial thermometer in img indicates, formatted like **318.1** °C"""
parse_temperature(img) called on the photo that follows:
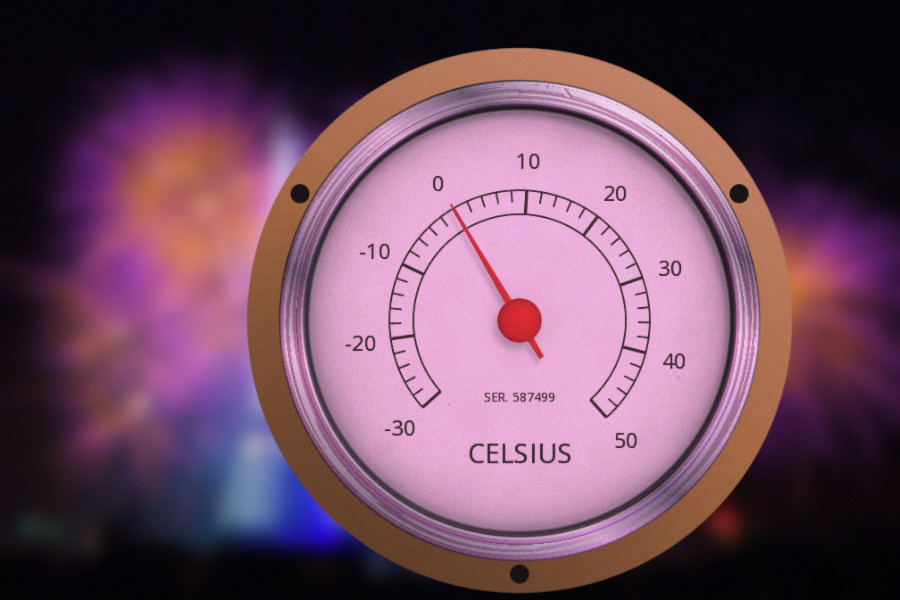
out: **0** °C
